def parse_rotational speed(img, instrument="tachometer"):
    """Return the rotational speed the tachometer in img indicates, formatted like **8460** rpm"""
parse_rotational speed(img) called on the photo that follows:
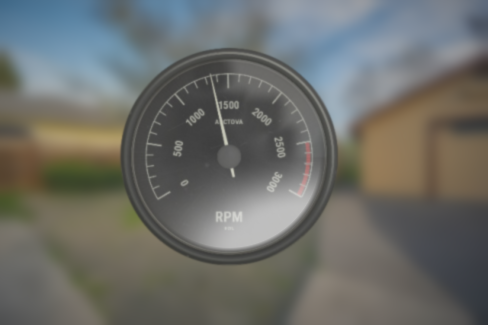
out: **1350** rpm
